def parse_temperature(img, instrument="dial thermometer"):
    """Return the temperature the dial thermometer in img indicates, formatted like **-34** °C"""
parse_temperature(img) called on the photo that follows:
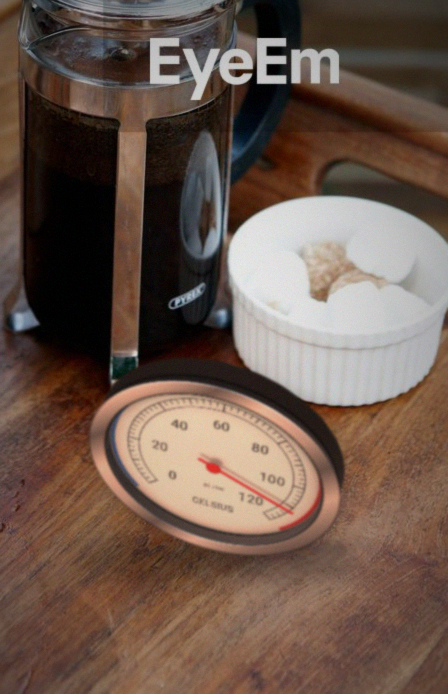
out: **110** °C
